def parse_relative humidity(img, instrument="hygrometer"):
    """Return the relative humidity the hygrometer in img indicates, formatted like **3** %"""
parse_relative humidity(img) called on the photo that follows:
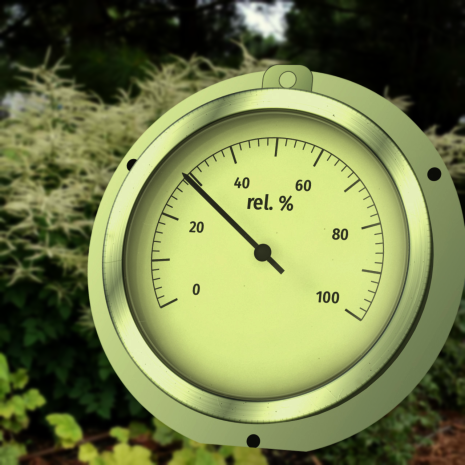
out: **29** %
